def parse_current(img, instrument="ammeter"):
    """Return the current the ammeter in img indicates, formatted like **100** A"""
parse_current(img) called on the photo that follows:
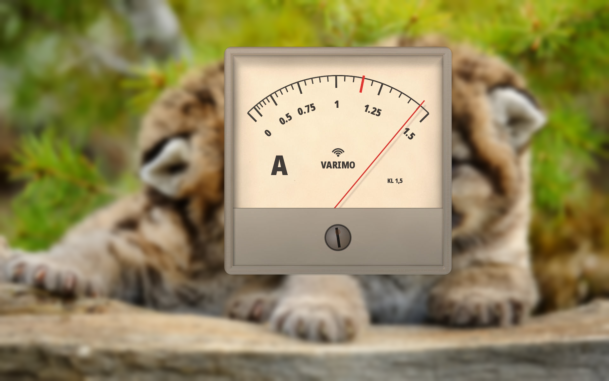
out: **1.45** A
